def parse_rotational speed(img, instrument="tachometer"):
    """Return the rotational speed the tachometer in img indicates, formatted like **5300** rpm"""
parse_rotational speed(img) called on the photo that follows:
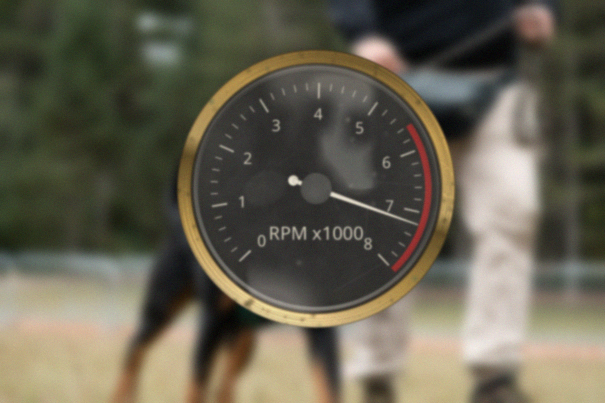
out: **7200** rpm
